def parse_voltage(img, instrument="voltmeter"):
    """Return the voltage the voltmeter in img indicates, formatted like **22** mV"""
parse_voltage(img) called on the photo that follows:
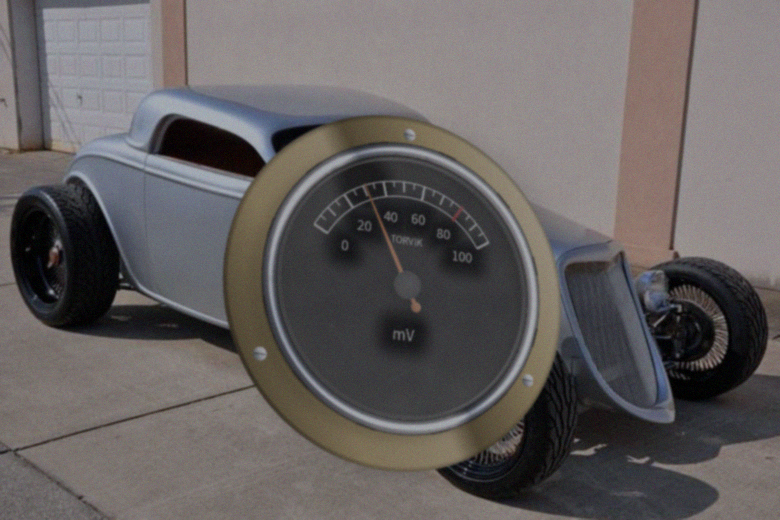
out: **30** mV
